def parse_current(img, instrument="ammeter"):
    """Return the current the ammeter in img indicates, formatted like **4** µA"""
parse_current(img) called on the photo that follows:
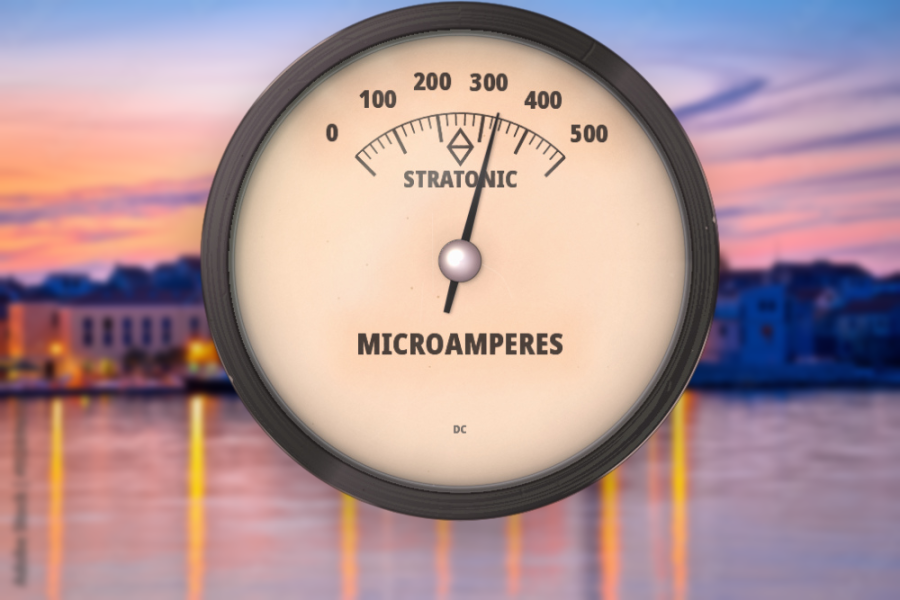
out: **330** µA
